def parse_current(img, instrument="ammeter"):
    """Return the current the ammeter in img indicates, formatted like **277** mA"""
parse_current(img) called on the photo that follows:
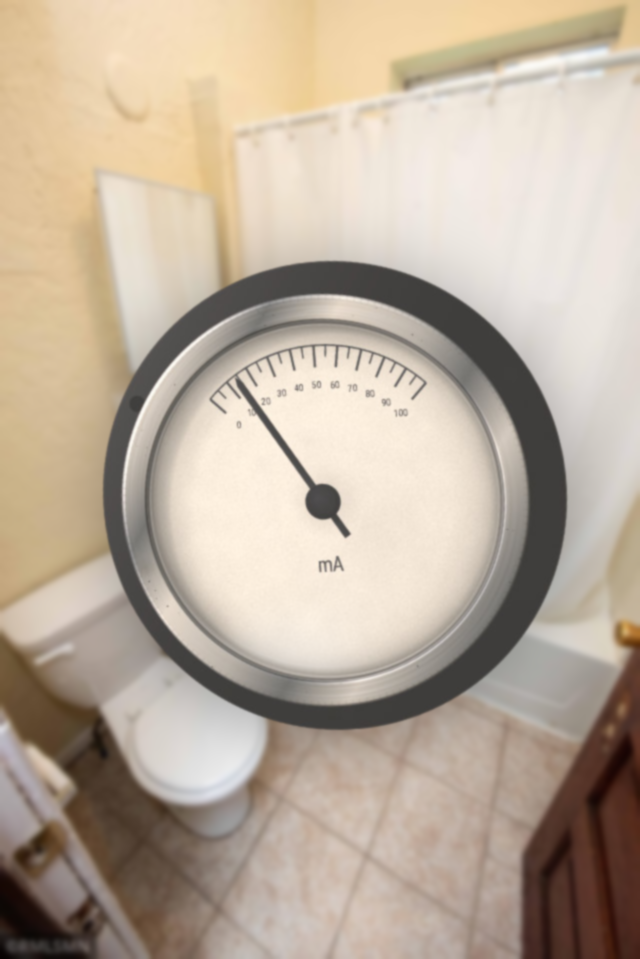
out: **15** mA
